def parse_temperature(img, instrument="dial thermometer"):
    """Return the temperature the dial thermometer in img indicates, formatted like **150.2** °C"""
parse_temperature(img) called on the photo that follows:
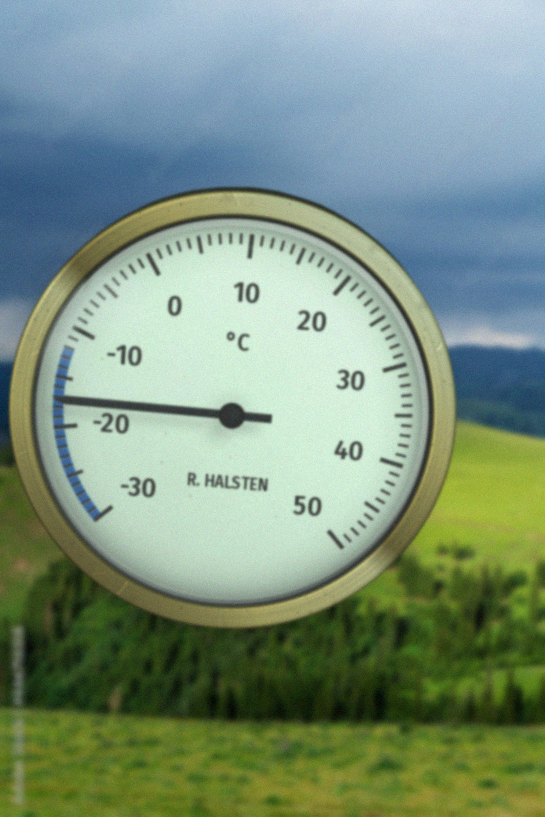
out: **-17** °C
